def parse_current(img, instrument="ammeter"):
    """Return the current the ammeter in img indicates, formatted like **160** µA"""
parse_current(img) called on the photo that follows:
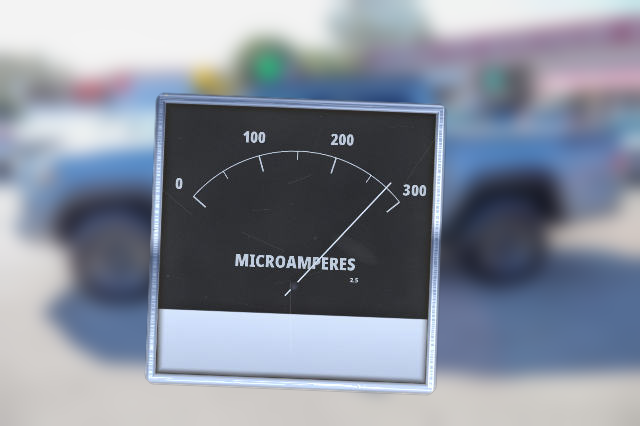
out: **275** µA
